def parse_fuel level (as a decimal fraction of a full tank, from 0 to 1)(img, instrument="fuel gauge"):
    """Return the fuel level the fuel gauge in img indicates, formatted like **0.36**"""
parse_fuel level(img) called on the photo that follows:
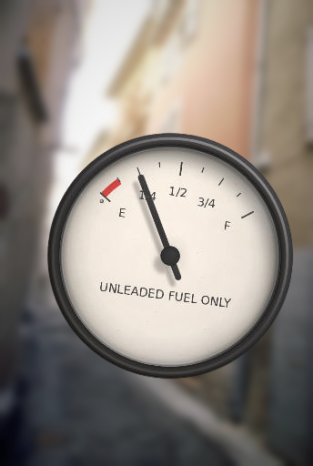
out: **0.25**
